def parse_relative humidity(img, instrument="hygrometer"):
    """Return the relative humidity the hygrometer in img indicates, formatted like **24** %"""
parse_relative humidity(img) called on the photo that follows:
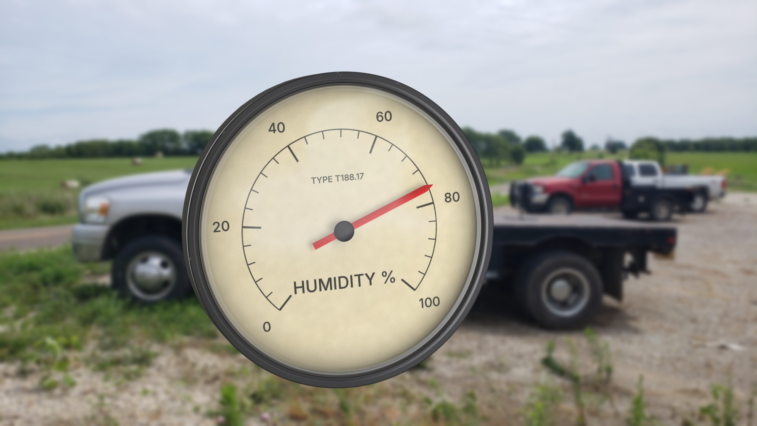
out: **76** %
